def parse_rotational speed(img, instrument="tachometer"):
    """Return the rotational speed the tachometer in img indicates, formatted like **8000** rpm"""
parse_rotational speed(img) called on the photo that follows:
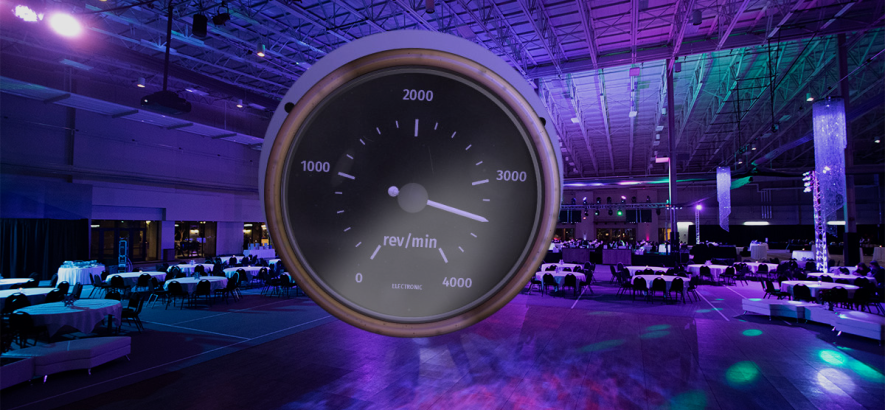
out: **3400** rpm
